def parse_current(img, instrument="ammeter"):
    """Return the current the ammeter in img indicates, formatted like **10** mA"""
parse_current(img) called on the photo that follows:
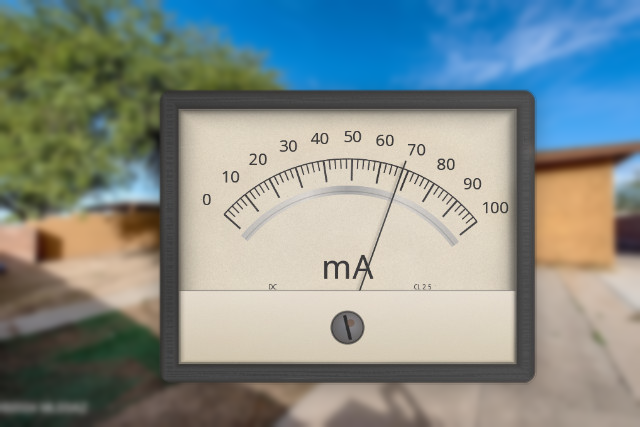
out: **68** mA
